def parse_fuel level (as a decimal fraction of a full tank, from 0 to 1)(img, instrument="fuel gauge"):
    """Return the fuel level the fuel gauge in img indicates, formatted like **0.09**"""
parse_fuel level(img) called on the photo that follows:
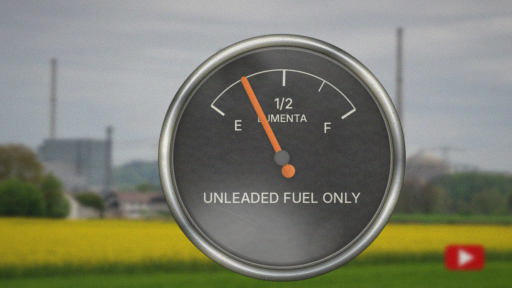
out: **0.25**
